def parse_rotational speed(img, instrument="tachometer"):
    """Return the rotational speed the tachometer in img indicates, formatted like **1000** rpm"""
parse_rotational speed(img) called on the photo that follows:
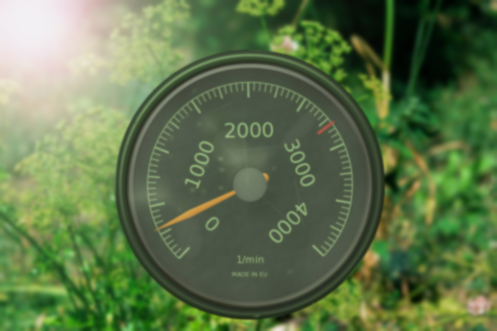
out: **300** rpm
